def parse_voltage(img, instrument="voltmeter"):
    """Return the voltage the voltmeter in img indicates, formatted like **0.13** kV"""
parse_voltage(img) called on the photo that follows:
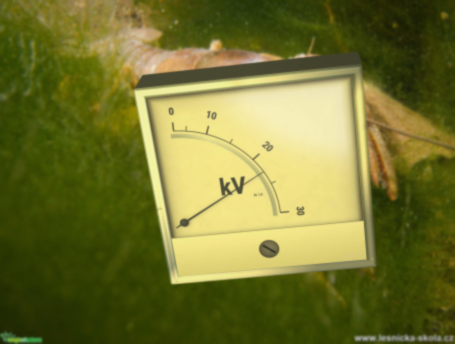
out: **22.5** kV
